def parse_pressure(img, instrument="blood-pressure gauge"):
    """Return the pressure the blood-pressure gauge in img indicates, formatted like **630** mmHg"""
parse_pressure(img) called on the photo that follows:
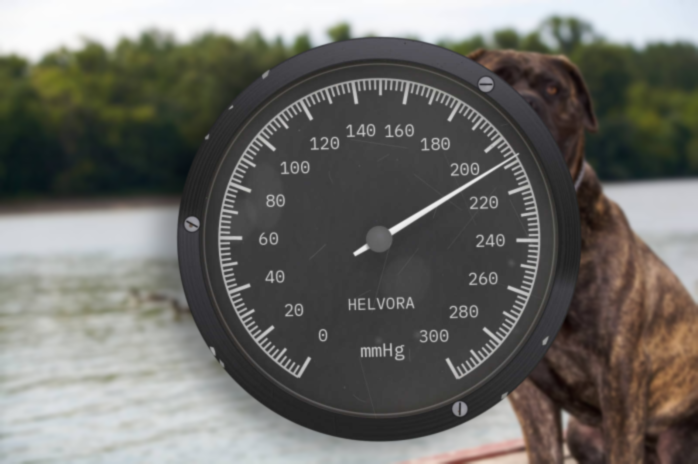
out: **208** mmHg
